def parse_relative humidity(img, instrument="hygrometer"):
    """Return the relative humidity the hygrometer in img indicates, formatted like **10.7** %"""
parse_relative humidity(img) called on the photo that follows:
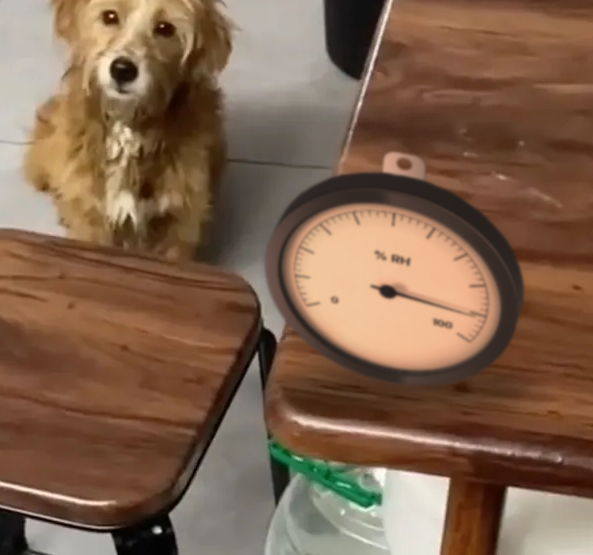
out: **90** %
